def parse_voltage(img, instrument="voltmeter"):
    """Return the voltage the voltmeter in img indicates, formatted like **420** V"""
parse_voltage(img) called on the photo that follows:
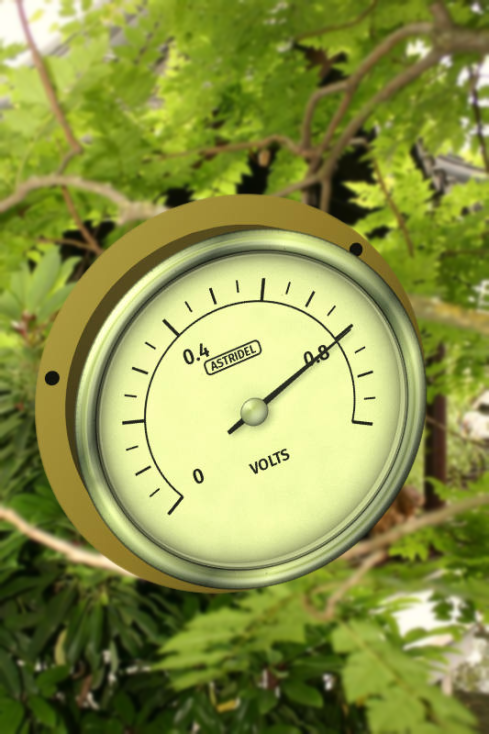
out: **0.8** V
